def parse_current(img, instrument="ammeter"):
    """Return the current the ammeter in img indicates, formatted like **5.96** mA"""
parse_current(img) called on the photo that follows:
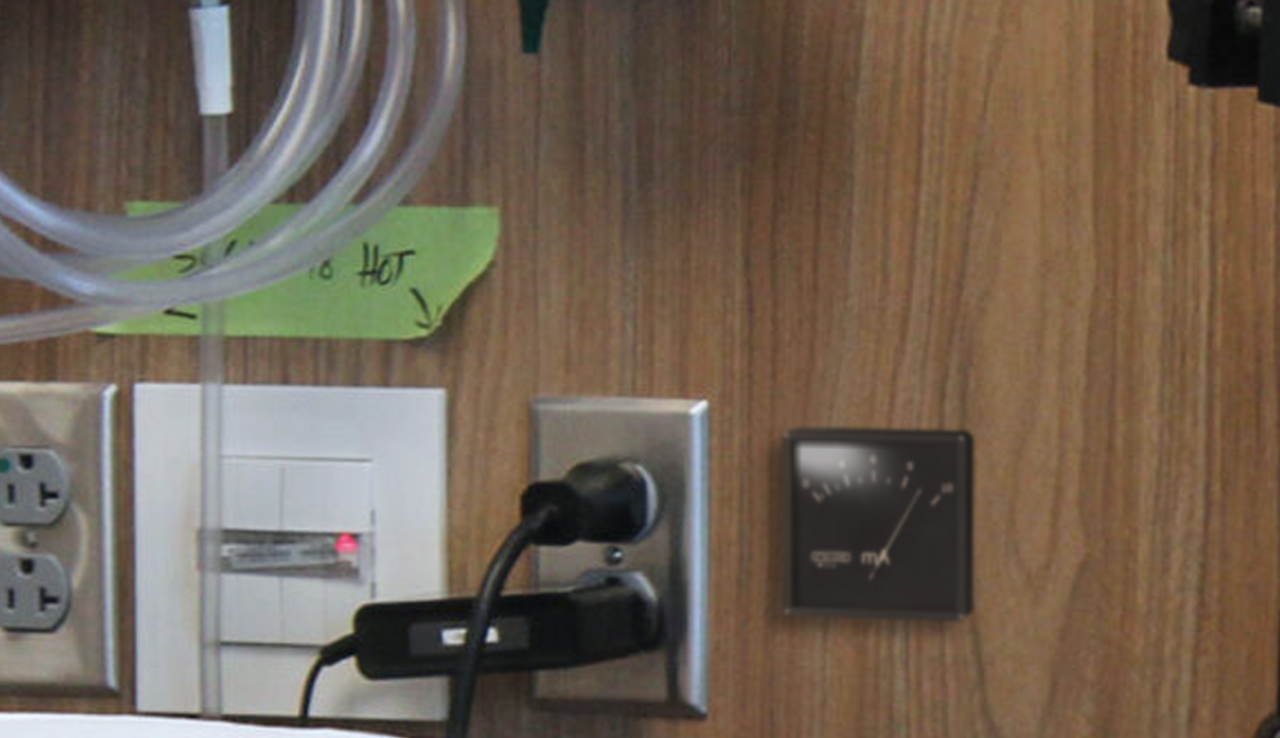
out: **9** mA
